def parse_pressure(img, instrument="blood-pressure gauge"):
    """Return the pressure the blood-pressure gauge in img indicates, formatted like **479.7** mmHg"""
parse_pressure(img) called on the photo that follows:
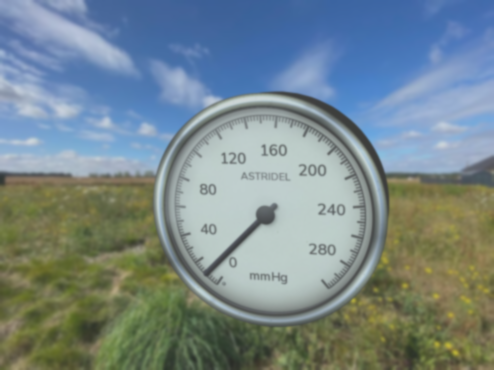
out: **10** mmHg
